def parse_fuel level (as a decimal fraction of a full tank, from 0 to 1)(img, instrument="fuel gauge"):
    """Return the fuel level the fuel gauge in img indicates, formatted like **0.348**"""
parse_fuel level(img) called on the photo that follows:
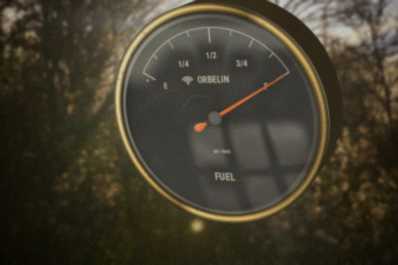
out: **1**
